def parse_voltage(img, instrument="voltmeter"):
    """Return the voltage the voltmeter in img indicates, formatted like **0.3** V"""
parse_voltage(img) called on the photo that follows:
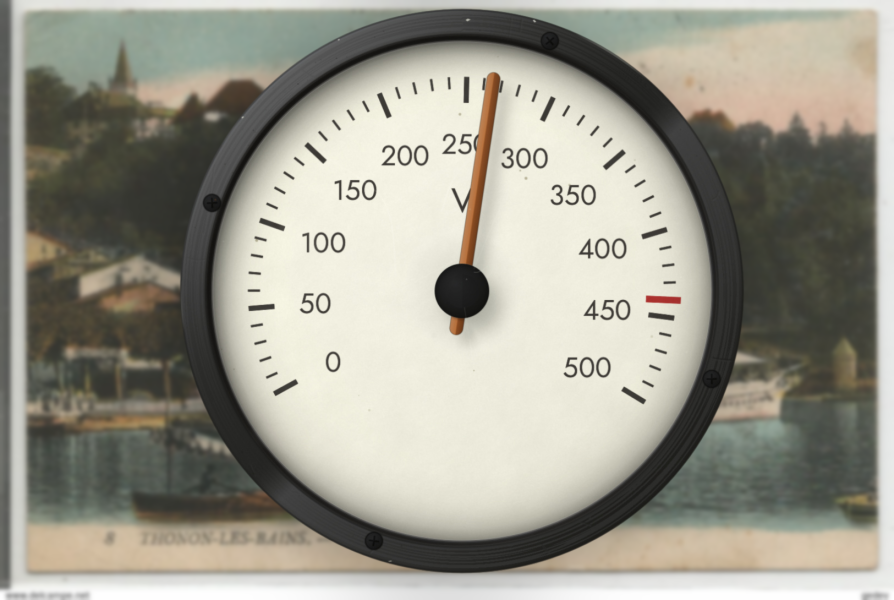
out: **265** V
